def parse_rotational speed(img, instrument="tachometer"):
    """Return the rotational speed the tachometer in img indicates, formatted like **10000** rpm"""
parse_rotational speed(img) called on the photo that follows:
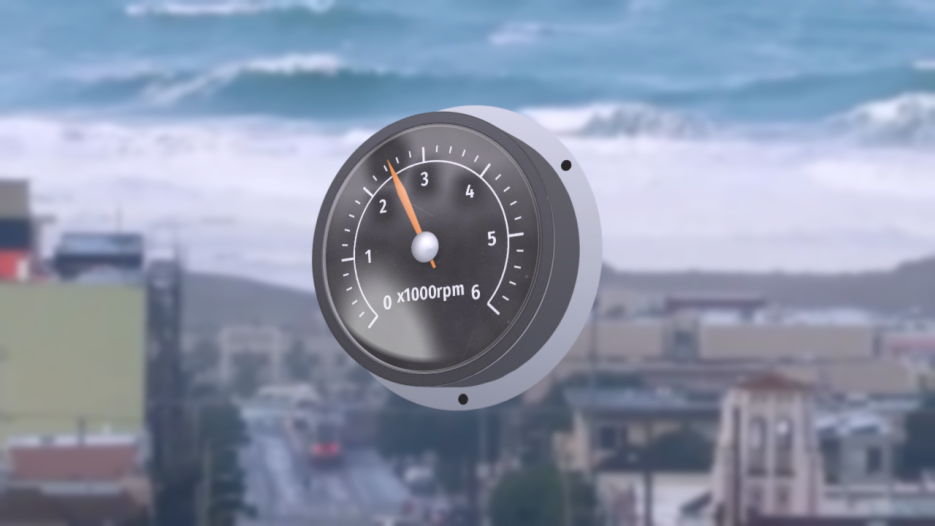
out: **2500** rpm
